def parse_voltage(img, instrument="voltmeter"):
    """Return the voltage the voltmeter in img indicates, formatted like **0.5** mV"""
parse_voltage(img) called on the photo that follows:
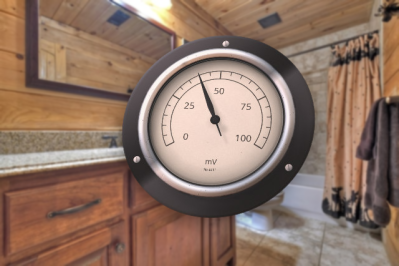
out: **40** mV
